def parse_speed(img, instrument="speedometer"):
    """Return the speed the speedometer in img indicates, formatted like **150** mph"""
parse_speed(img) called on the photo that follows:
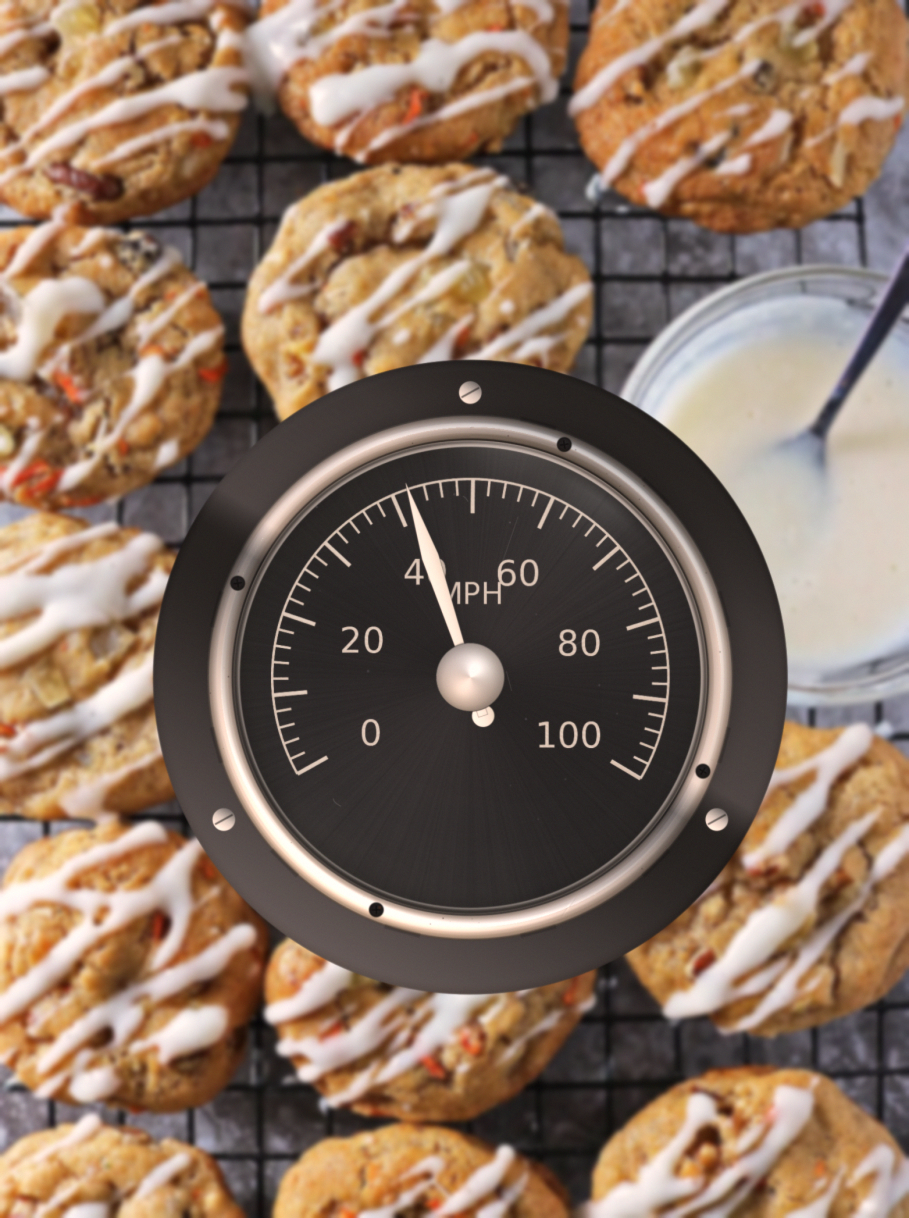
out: **42** mph
